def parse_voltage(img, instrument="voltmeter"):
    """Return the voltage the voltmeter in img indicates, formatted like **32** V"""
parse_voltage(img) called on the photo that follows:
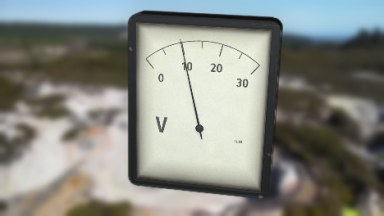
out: **10** V
